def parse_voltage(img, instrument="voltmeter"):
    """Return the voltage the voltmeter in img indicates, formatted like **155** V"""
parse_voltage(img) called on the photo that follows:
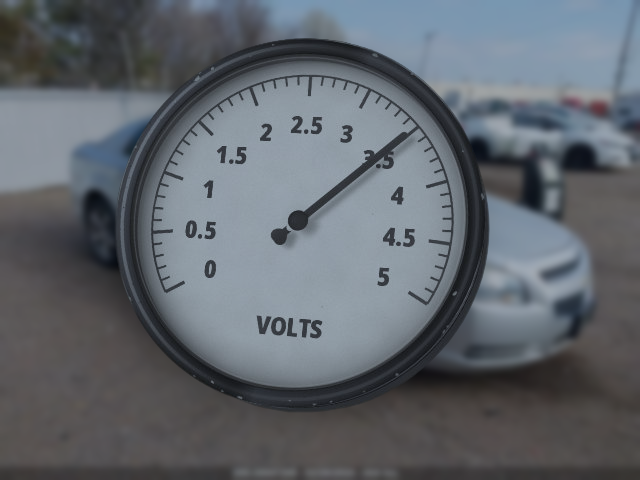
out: **3.5** V
